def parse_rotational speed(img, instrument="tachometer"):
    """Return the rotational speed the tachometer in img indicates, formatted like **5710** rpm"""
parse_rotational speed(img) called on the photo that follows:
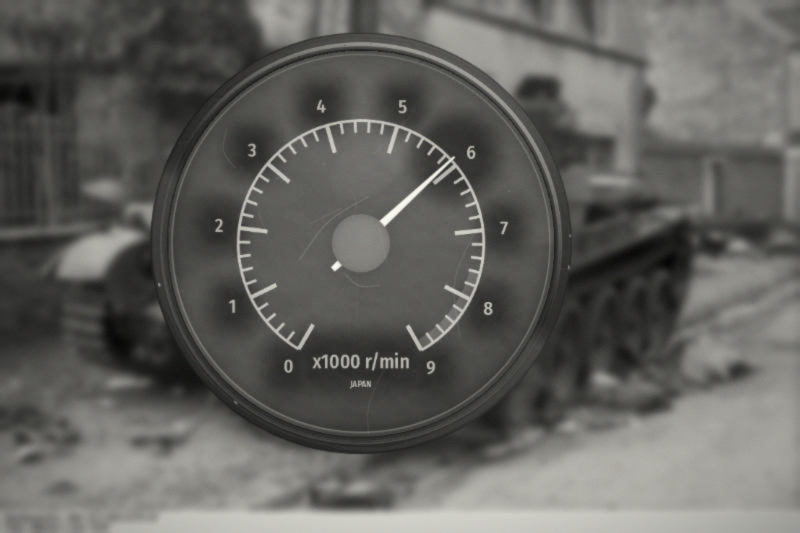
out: **5900** rpm
